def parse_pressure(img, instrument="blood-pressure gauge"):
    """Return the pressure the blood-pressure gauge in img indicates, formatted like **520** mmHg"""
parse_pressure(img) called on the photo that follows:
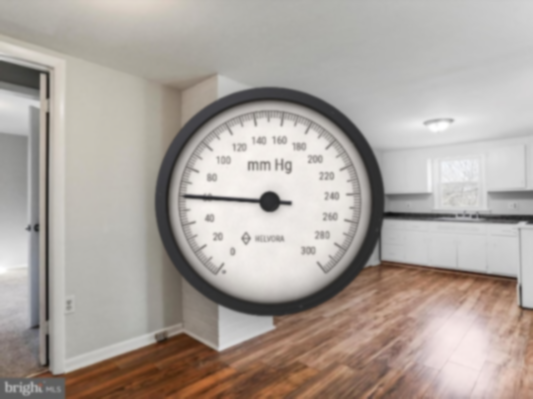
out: **60** mmHg
